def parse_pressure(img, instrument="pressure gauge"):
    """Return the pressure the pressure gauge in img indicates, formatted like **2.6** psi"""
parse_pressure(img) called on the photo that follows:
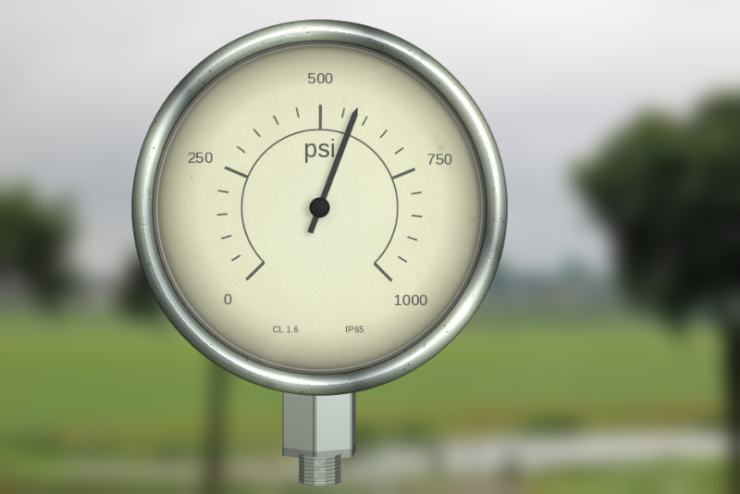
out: **575** psi
